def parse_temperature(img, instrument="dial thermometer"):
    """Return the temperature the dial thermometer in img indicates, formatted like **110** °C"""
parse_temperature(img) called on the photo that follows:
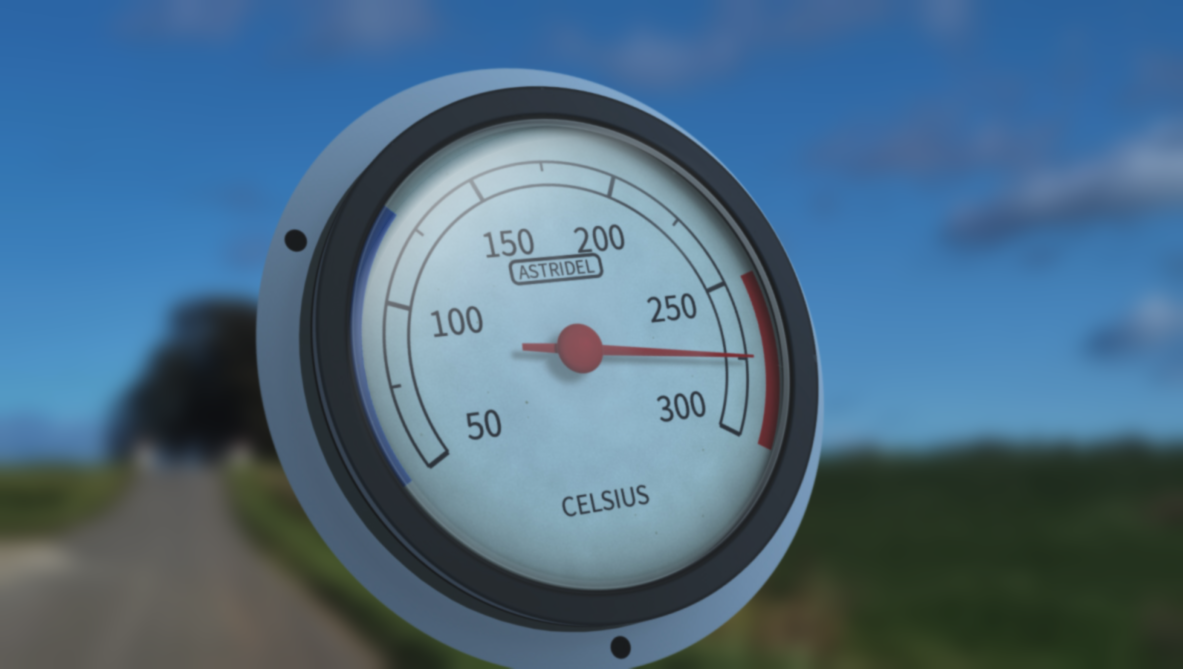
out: **275** °C
